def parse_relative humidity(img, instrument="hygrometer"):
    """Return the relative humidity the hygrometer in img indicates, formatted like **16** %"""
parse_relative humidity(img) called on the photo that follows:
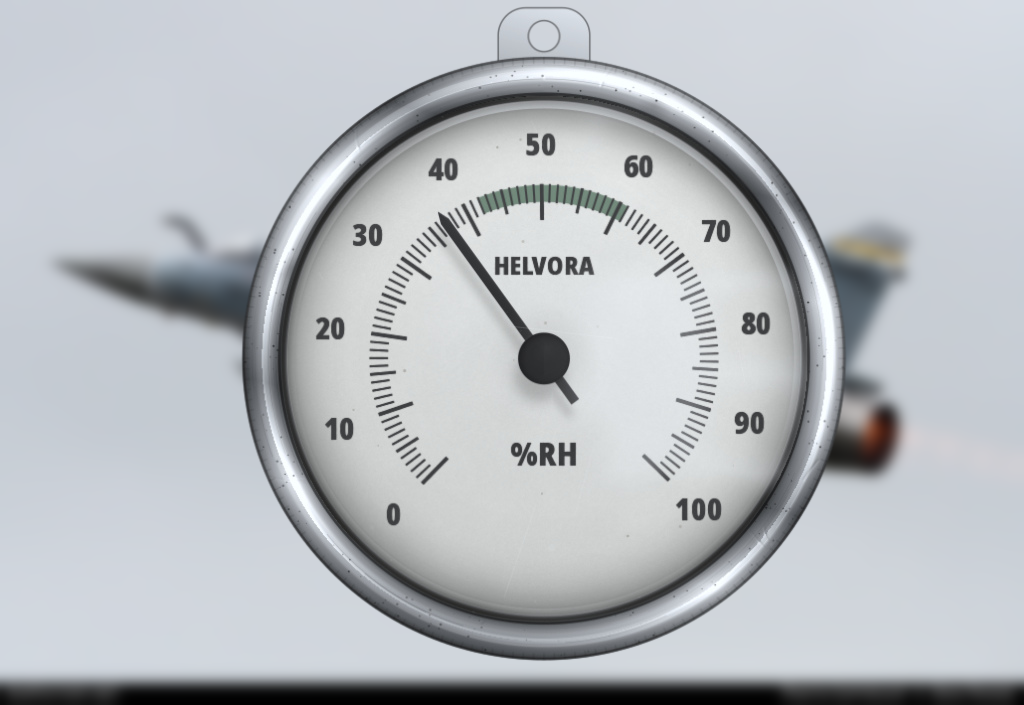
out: **37** %
